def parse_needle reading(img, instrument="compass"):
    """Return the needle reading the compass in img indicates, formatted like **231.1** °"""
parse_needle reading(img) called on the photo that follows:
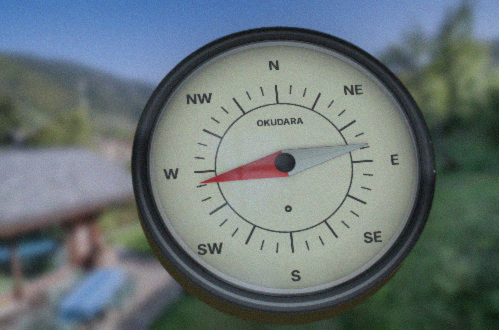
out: **260** °
